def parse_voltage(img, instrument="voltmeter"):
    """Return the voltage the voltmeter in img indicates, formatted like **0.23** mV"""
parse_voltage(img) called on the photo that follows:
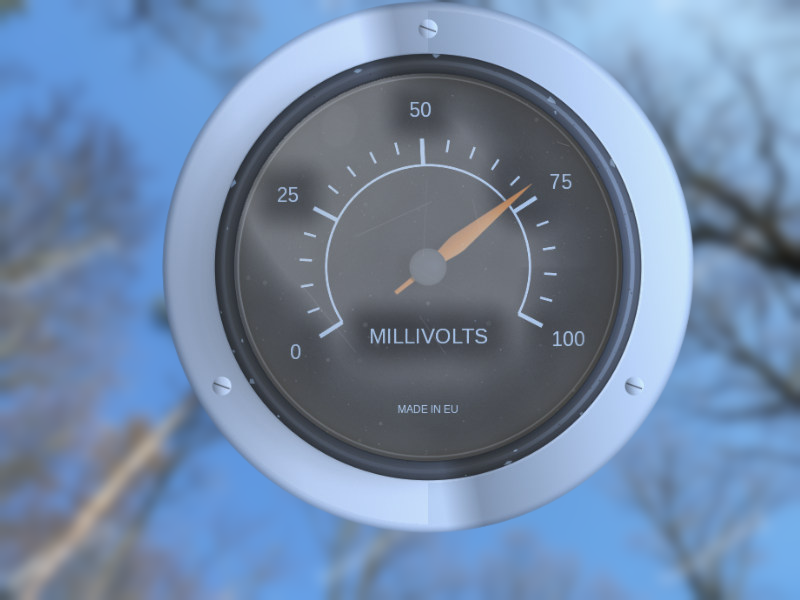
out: **72.5** mV
